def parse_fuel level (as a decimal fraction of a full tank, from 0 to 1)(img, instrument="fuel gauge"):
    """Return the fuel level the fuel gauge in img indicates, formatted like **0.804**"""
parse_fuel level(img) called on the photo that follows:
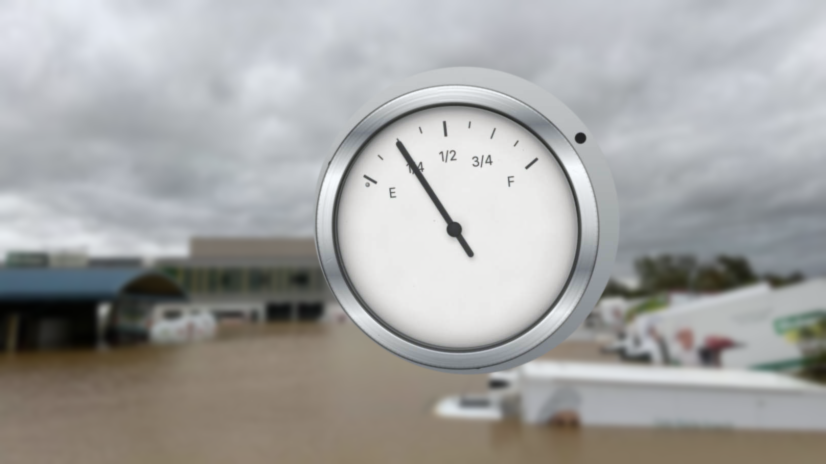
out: **0.25**
